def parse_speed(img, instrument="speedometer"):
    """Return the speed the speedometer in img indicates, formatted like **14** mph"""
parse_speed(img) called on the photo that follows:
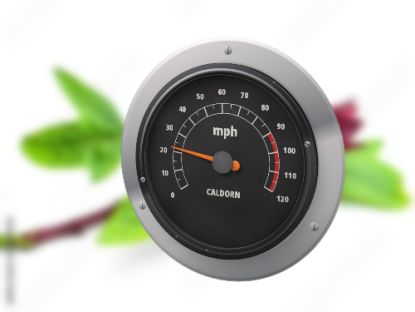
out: **22.5** mph
